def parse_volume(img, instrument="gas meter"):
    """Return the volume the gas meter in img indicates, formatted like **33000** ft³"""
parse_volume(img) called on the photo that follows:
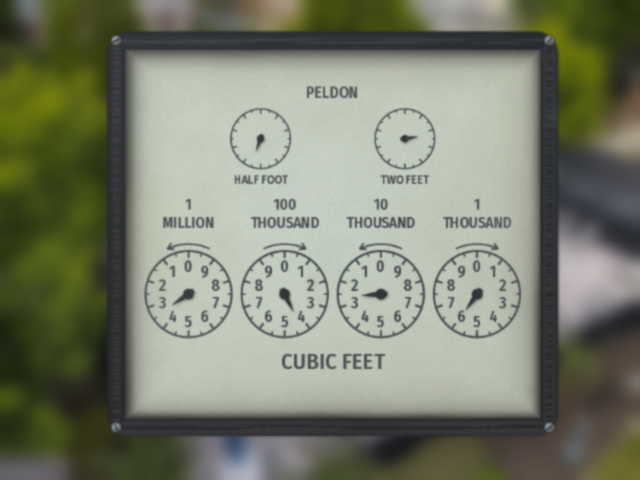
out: **342600** ft³
